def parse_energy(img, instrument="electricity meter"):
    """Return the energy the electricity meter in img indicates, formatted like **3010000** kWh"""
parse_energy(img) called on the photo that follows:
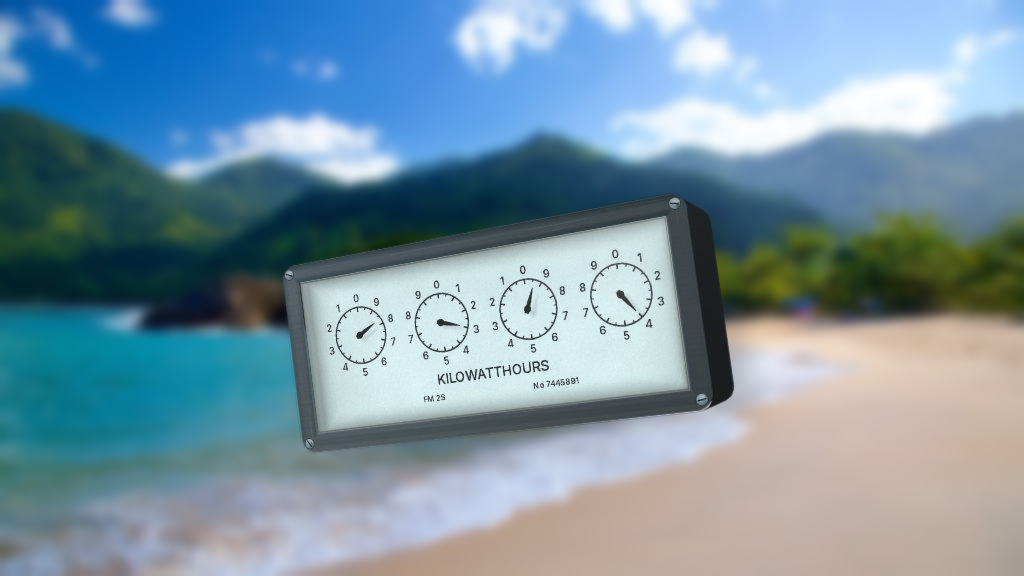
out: **8294** kWh
